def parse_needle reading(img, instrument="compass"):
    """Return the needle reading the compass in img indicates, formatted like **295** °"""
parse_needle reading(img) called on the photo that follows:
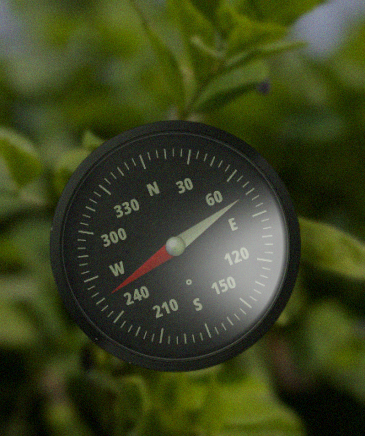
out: **255** °
